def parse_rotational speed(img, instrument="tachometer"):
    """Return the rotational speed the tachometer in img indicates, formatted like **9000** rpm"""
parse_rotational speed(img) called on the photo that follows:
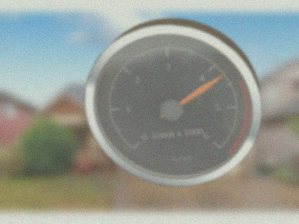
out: **4250** rpm
